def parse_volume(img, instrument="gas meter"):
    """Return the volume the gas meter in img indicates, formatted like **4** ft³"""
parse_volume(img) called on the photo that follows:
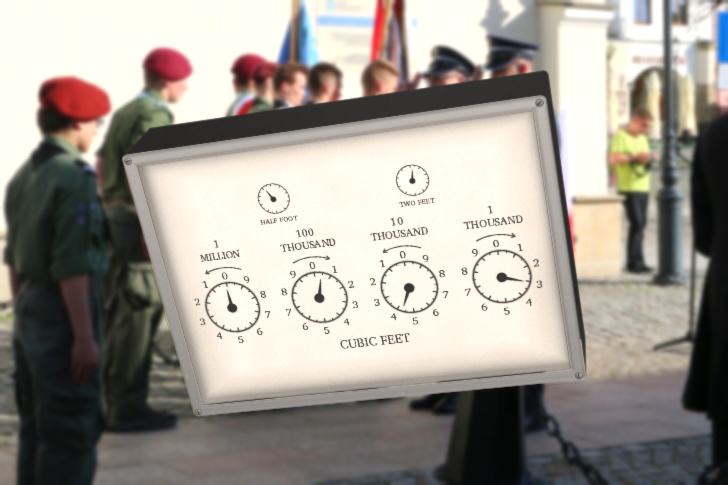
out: **4300** ft³
